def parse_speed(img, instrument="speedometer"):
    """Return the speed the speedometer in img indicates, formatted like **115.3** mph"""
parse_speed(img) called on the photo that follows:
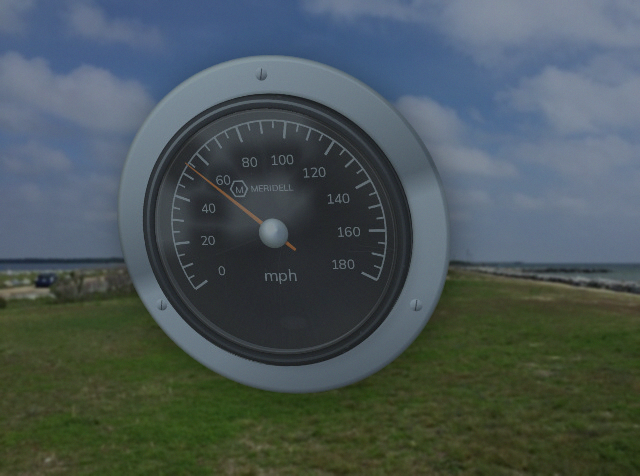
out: **55** mph
